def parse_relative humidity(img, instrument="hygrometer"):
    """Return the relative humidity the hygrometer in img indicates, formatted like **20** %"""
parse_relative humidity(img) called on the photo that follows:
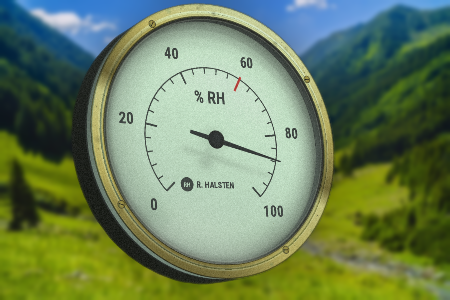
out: **88** %
